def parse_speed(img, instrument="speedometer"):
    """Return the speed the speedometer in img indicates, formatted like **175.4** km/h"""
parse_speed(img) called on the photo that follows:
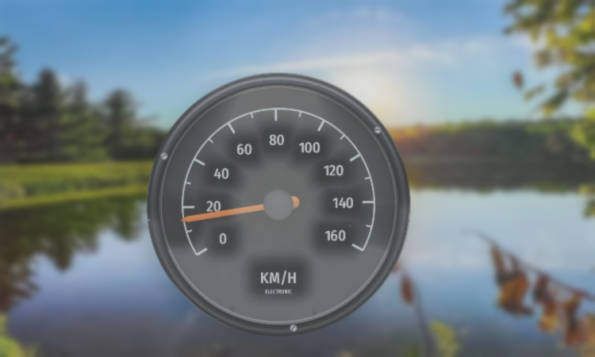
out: **15** km/h
